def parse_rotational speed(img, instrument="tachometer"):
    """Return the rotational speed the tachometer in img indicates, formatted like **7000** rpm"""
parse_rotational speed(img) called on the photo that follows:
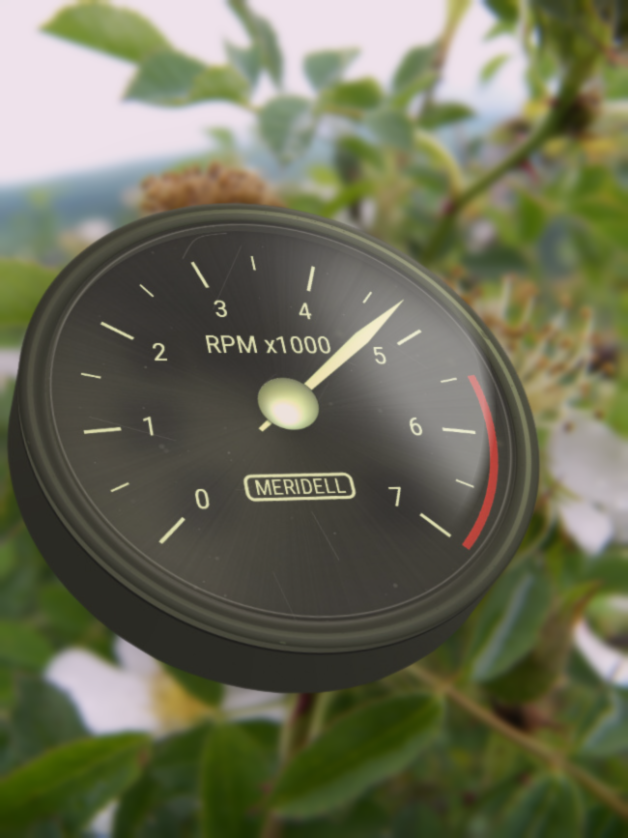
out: **4750** rpm
